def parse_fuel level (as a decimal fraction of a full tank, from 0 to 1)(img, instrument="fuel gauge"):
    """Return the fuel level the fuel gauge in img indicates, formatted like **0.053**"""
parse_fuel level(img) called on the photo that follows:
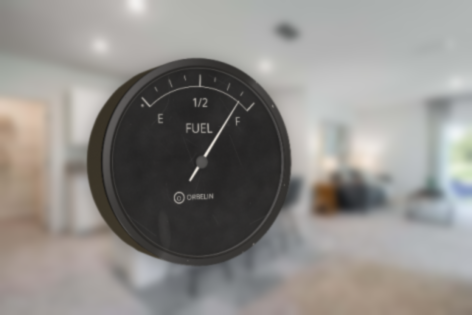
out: **0.875**
